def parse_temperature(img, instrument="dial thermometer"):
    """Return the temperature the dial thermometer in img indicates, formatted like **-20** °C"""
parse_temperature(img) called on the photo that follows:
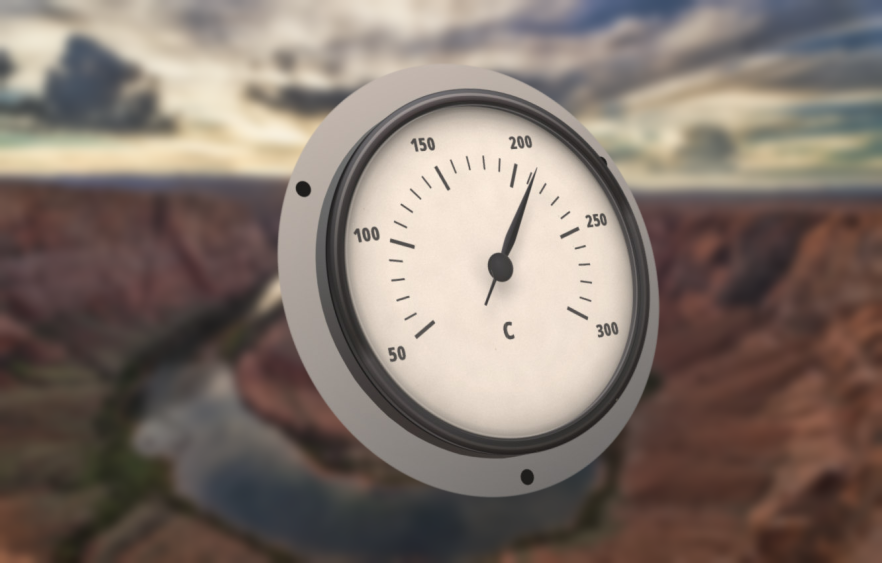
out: **210** °C
